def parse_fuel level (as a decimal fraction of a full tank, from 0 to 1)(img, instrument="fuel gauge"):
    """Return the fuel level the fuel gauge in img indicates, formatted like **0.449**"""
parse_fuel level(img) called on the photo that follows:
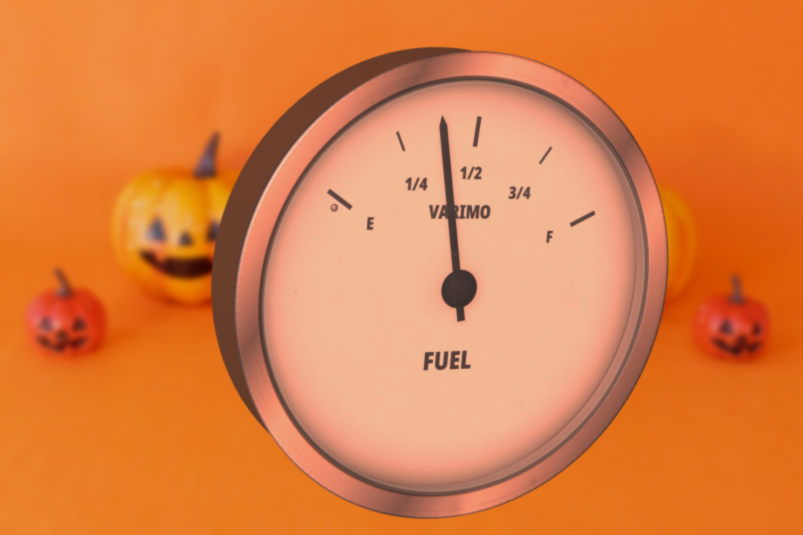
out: **0.375**
